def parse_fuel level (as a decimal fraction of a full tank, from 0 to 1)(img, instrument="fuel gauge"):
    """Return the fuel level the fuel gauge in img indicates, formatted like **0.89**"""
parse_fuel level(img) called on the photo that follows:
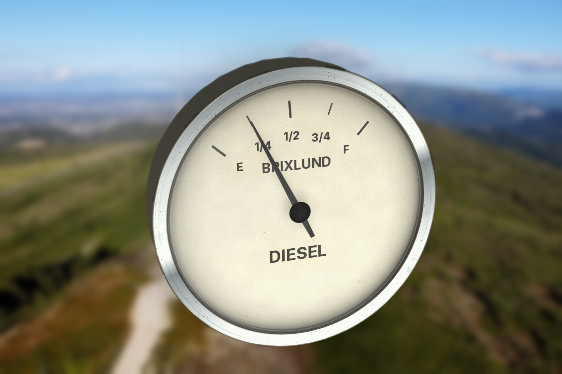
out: **0.25**
